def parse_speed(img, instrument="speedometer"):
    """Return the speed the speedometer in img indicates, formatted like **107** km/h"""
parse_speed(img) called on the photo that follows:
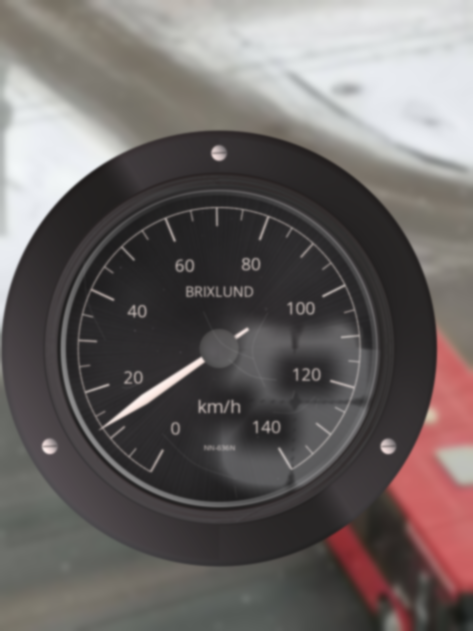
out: **12.5** km/h
